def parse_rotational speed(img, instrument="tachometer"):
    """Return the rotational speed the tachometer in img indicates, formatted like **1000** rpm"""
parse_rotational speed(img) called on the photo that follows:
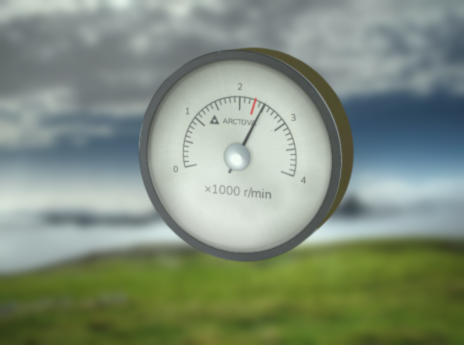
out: **2500** rpm
